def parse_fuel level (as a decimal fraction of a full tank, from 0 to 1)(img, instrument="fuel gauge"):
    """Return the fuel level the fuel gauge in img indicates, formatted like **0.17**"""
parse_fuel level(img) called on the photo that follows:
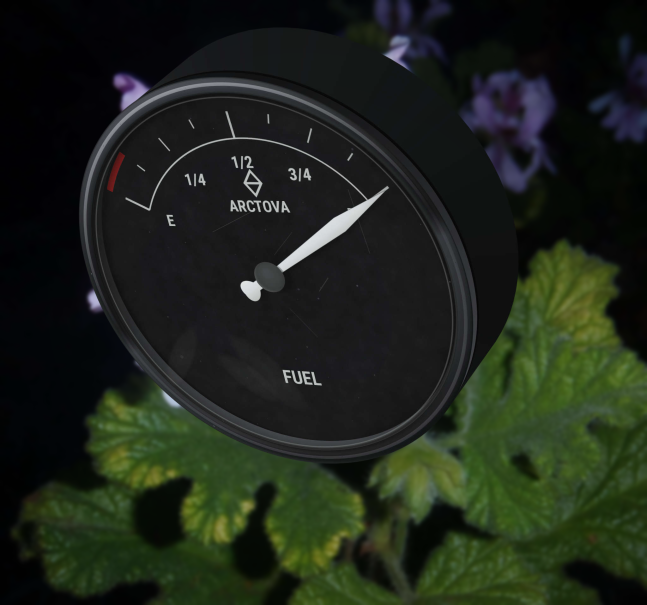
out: **1**
